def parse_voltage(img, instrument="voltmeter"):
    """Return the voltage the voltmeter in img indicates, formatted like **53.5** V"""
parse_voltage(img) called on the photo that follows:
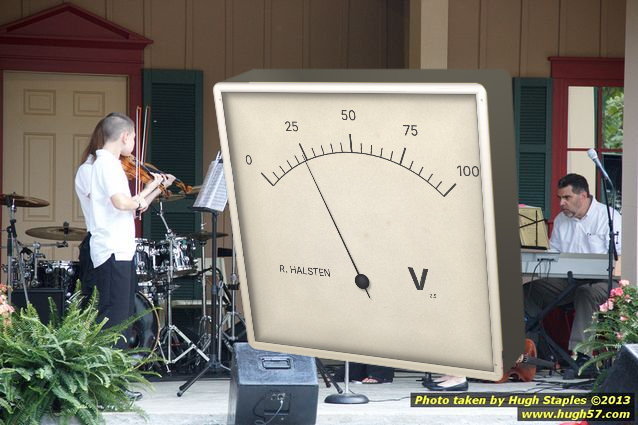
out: **25** V
